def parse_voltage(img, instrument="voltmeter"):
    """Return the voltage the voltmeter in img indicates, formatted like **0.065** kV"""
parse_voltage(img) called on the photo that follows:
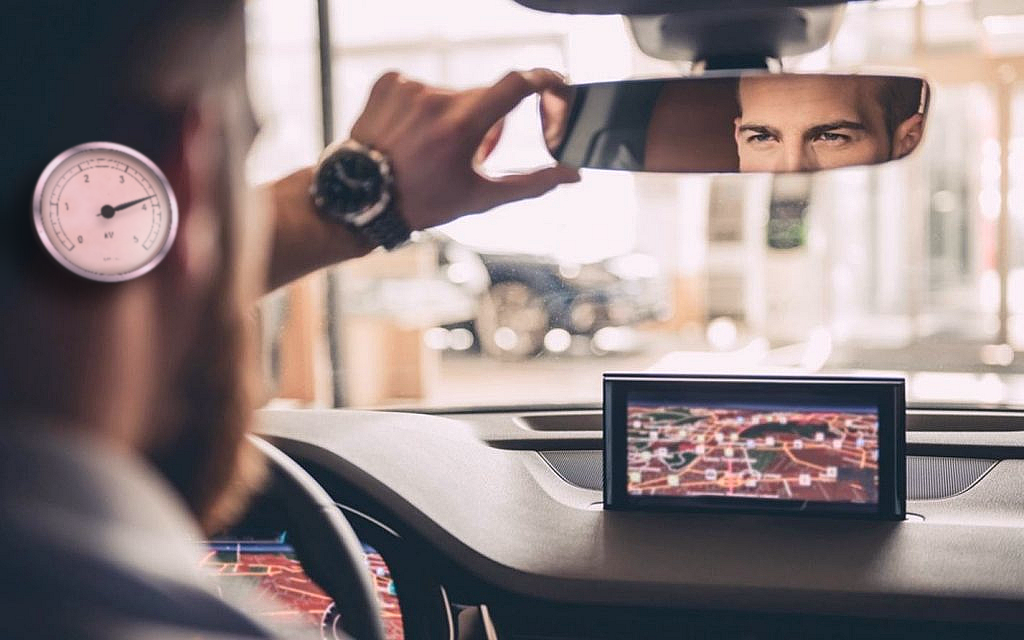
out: **3.8** kV
